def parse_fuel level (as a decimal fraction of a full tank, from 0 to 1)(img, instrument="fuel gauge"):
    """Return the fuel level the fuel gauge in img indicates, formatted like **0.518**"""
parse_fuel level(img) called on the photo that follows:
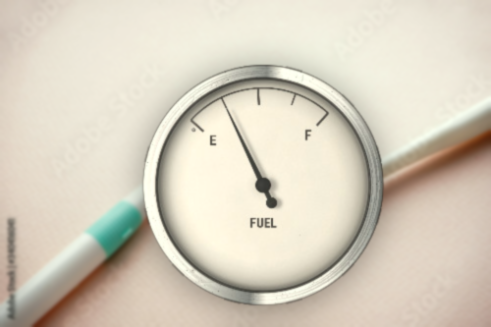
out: **0.25**
